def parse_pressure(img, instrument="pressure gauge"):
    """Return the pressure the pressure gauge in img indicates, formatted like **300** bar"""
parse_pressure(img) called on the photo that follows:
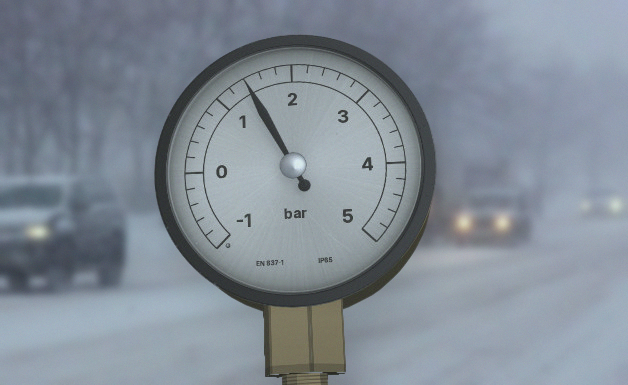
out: **1.4** bar
